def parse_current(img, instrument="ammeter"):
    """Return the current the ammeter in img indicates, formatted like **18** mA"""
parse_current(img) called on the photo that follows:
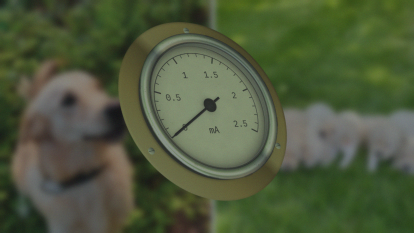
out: **0** mA
